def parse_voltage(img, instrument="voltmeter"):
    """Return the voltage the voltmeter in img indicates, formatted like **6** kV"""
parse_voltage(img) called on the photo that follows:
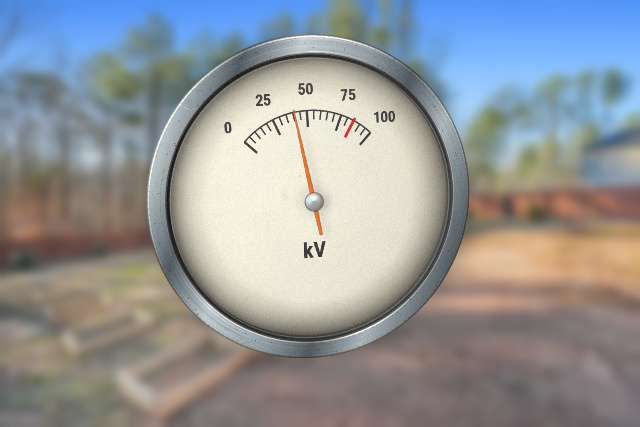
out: **40** kV
